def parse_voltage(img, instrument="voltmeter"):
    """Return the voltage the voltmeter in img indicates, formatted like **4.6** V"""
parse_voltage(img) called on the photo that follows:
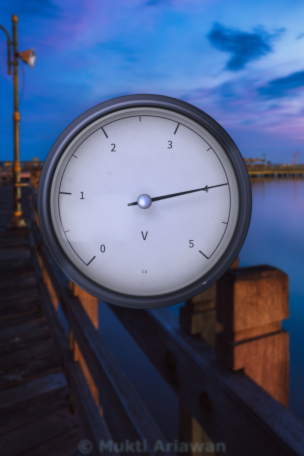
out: **4** V
